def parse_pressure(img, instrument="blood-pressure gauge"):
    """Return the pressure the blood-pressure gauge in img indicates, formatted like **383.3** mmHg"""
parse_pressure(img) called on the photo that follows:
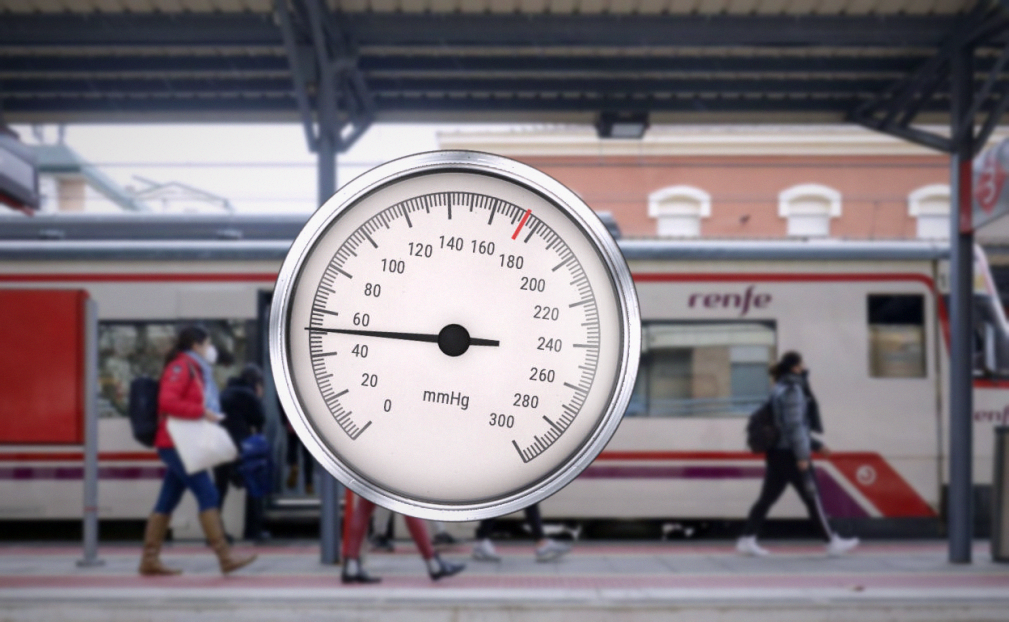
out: **52** mmHg
